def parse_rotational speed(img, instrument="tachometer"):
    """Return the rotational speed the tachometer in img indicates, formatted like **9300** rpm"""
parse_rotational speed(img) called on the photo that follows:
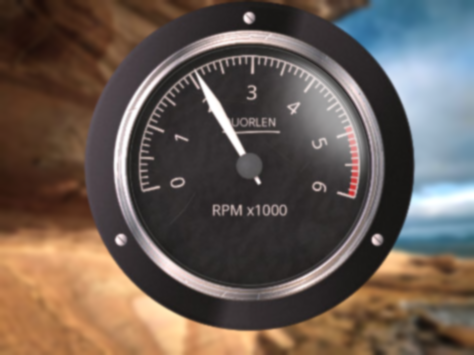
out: **2100** rpm
